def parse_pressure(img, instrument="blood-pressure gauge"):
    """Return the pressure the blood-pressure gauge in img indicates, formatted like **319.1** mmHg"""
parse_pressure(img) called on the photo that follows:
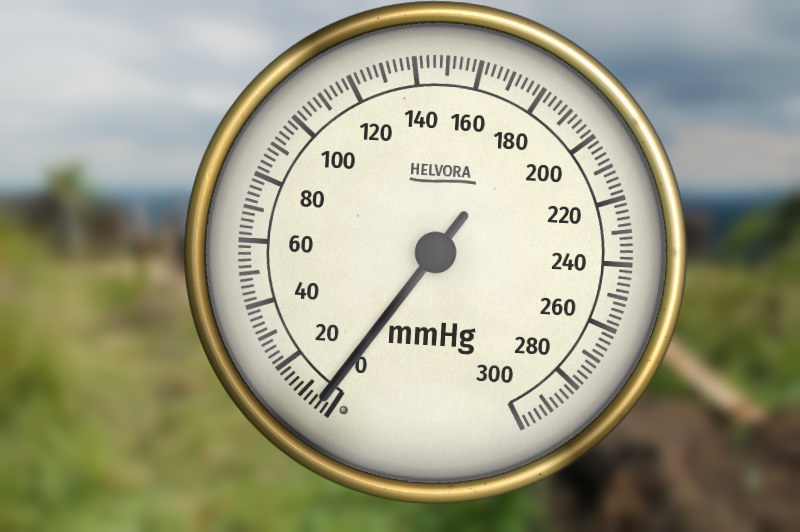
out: **4** mmHg
